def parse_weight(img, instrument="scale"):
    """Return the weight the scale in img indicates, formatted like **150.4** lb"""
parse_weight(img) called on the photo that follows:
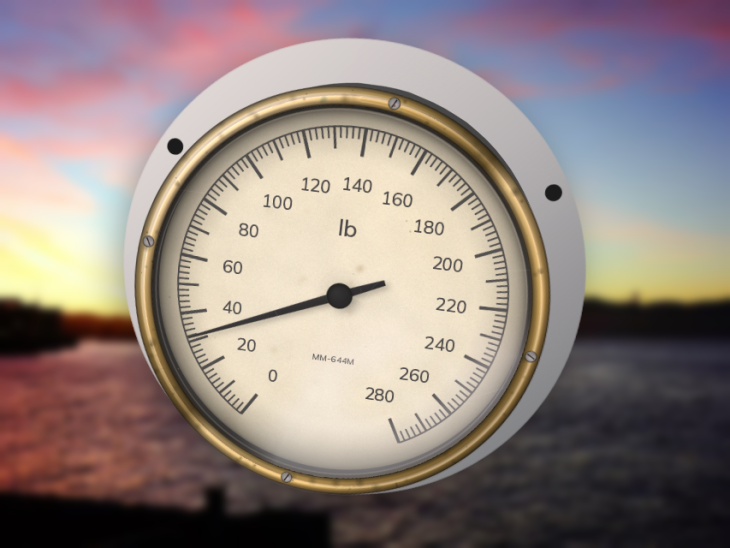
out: **32** lb
